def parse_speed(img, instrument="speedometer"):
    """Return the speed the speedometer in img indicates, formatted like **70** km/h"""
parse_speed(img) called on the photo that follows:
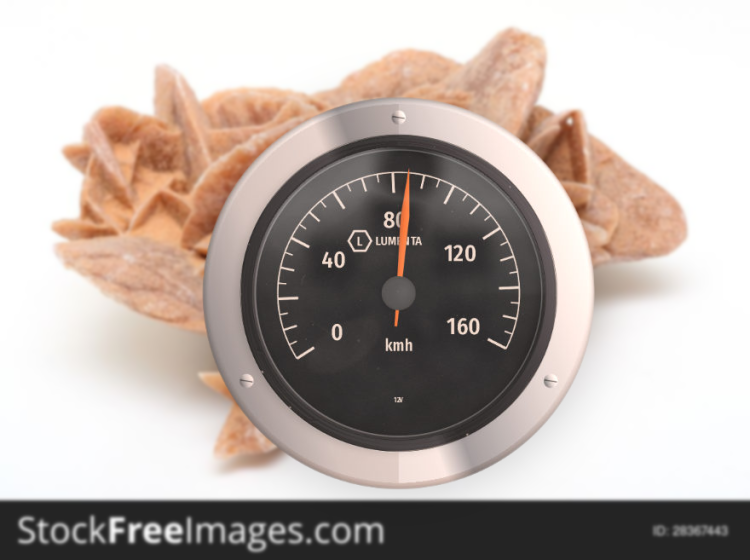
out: **85** km/h
